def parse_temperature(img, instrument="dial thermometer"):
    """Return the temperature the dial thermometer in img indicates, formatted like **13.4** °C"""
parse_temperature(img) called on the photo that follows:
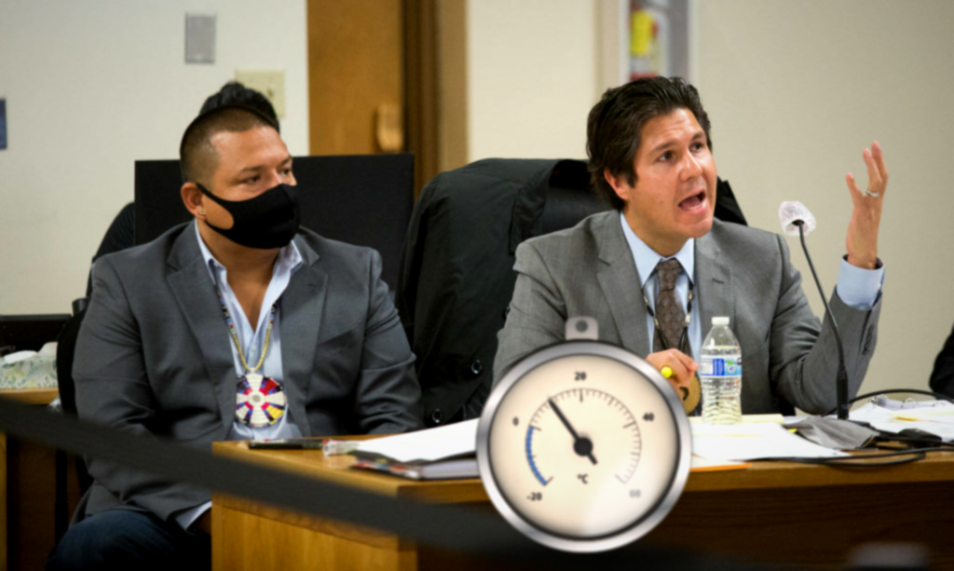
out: **10** °C
